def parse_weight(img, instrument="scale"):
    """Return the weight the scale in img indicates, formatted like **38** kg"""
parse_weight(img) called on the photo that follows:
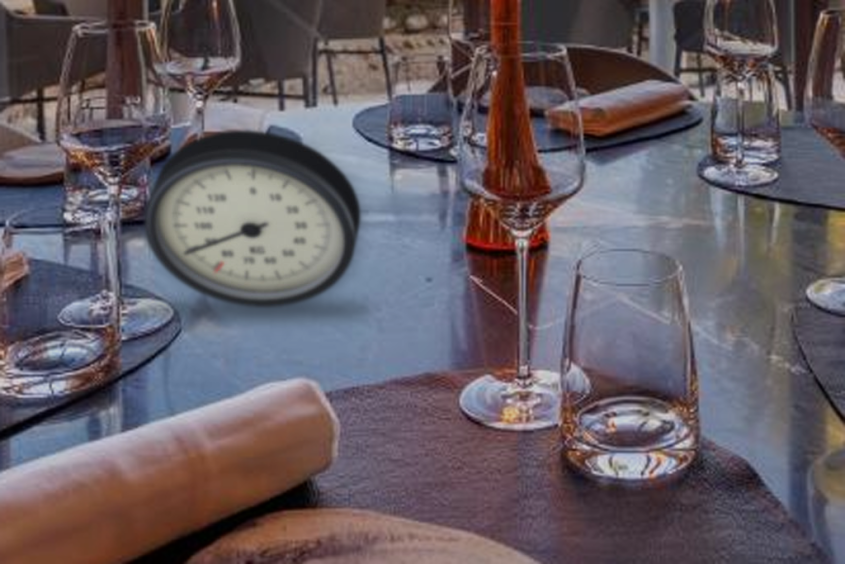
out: **90** kg
